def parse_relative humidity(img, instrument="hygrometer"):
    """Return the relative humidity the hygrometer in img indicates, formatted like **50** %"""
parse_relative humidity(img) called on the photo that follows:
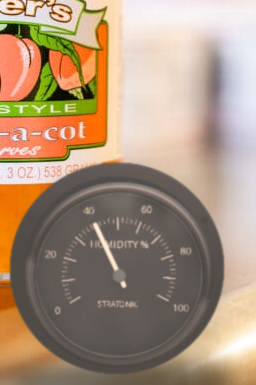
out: **40** %
